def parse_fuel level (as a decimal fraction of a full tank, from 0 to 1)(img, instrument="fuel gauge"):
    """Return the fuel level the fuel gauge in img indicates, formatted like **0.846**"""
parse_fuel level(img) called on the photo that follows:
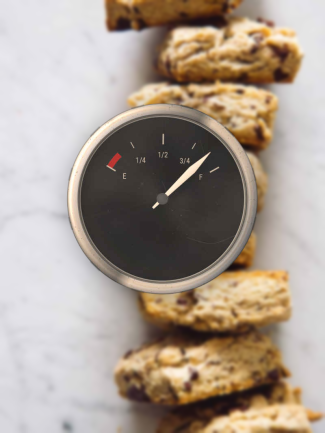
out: **0.875**
